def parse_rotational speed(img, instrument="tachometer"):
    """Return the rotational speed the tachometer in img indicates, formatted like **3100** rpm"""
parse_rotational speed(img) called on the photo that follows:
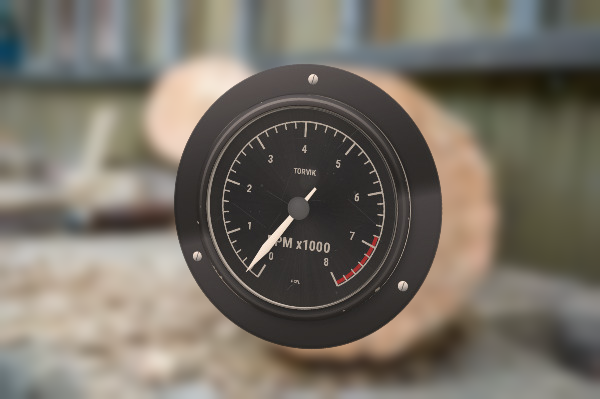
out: **200** rpm
